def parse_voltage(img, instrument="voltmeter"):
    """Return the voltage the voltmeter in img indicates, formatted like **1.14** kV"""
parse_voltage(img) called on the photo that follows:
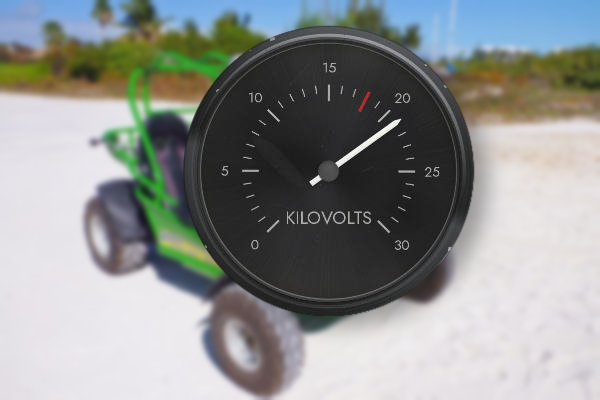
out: **21** kV
